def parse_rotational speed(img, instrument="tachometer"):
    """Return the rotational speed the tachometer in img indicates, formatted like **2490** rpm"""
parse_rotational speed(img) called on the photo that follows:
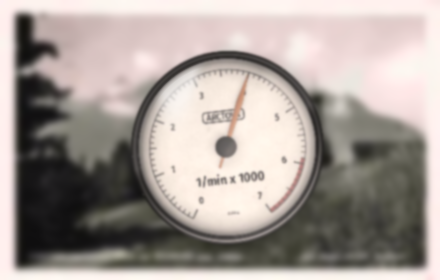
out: **4000** rpm
